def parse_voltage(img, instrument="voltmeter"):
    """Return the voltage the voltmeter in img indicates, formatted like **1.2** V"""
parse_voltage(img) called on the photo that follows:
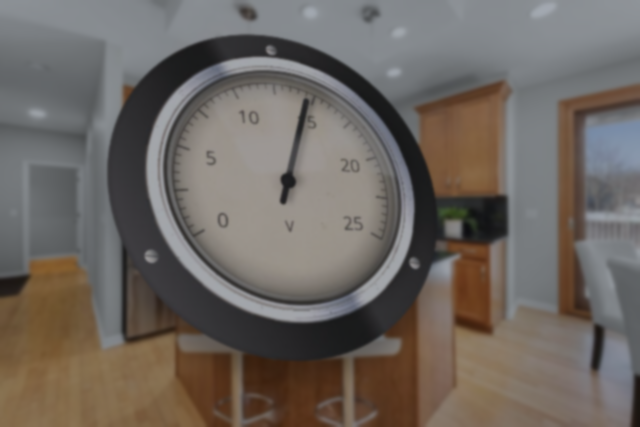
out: **14.5** V
